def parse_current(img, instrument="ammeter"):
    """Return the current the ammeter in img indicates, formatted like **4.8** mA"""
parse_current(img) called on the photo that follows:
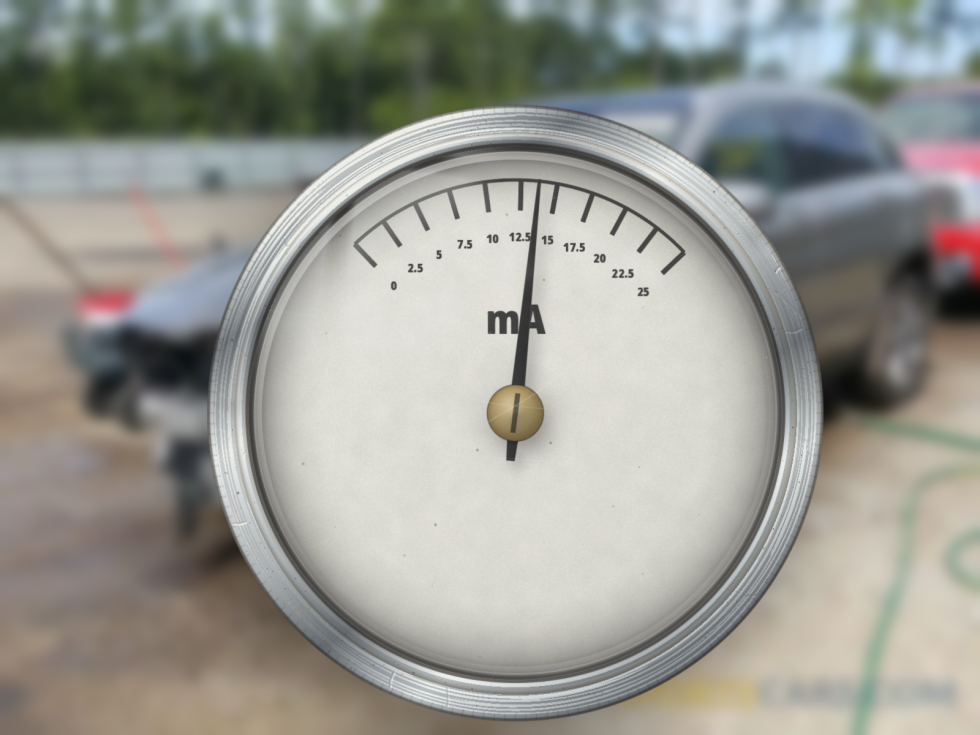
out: **13.75** mA
